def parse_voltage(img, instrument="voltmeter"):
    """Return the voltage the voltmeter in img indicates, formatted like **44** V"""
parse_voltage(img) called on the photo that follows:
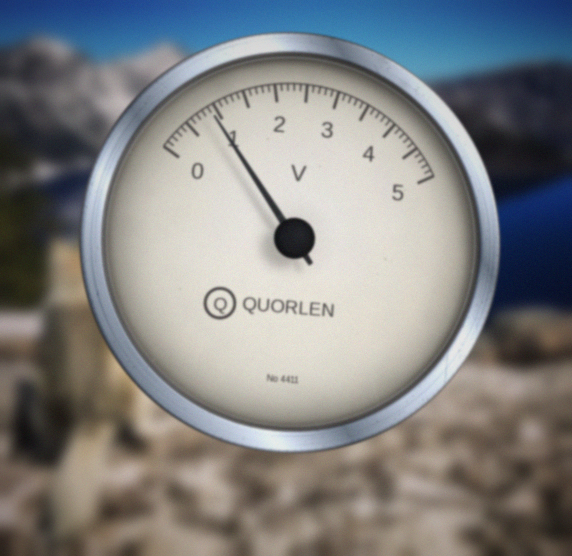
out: **0.9** V
